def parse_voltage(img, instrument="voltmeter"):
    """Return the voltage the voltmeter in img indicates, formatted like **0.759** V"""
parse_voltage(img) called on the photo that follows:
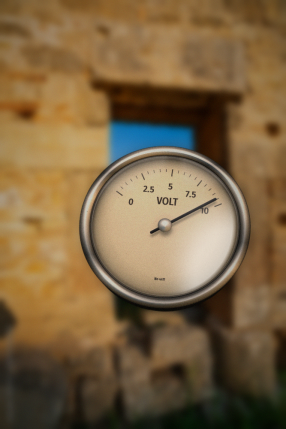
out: **9.5** V
